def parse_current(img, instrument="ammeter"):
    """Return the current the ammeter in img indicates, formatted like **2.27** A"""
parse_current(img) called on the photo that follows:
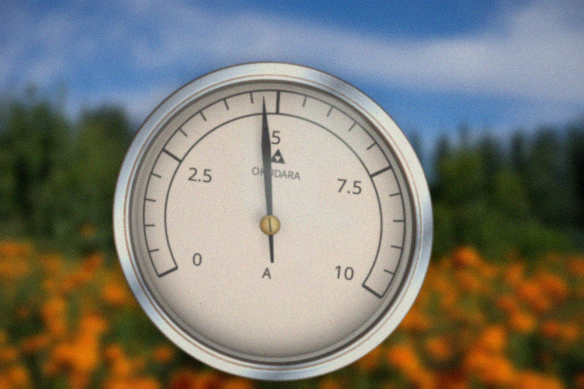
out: **4.75** A
